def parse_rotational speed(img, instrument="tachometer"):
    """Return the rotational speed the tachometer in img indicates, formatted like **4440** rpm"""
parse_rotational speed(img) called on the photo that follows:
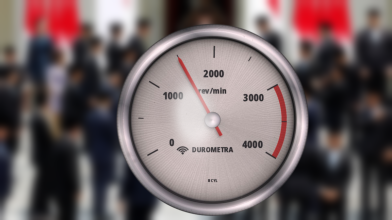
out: **1500** rpm
